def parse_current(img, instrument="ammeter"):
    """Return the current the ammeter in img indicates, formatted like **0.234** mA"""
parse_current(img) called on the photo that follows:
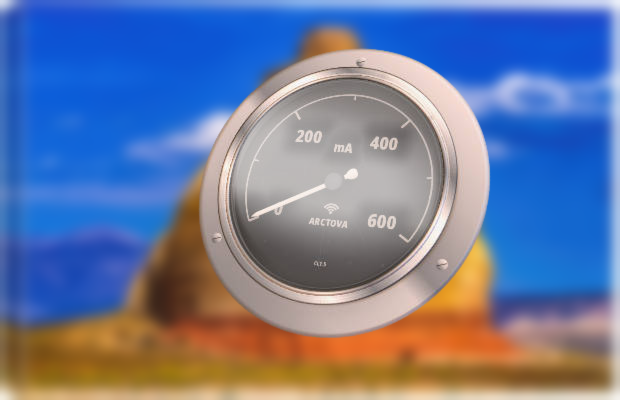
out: **0** mA
